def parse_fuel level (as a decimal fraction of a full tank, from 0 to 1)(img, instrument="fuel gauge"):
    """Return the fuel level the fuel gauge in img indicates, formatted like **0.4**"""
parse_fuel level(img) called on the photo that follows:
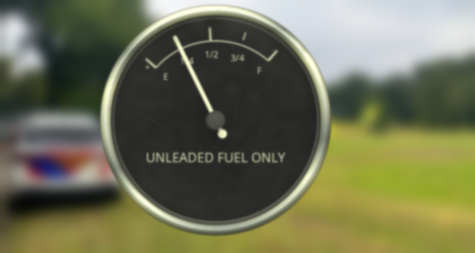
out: **0.25**
